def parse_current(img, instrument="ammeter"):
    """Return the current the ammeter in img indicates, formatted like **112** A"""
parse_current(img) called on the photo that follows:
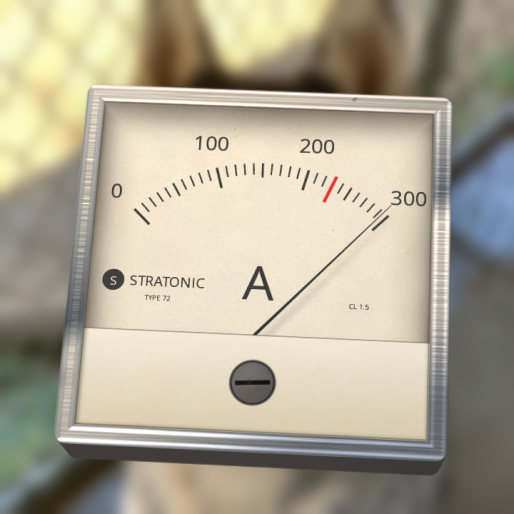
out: **295** A
